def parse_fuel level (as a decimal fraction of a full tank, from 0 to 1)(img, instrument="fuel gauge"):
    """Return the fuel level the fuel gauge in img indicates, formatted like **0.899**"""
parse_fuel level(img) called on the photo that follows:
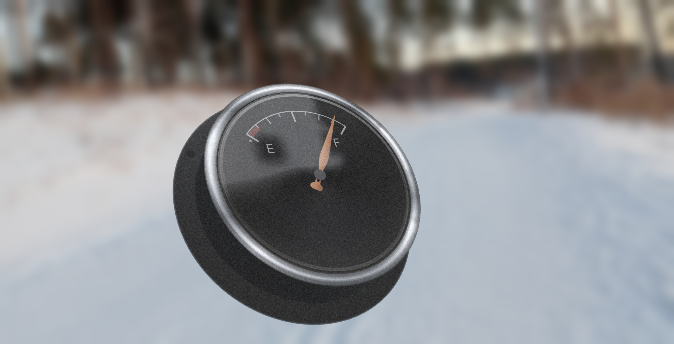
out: **0.875**
